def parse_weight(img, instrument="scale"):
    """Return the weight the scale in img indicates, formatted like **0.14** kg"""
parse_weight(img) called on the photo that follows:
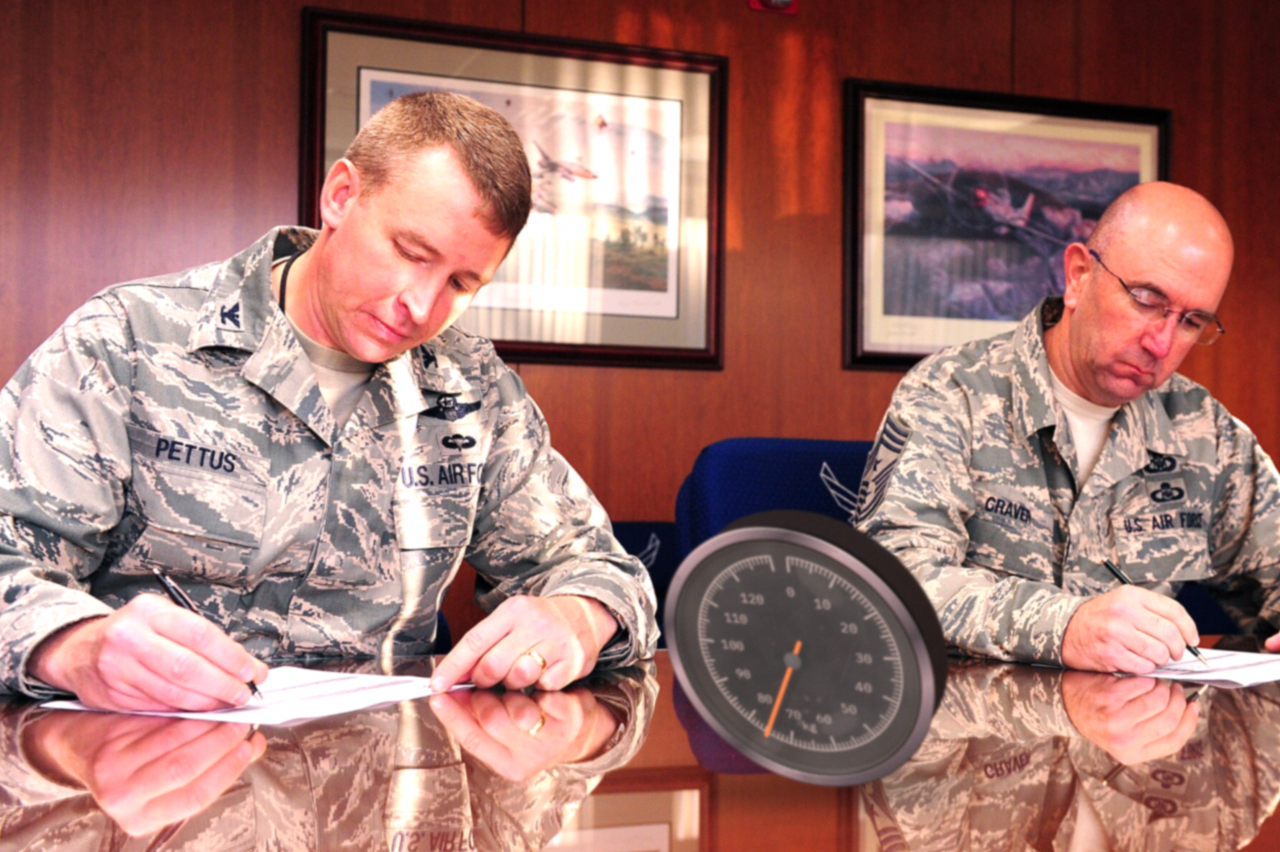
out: **75** kg
